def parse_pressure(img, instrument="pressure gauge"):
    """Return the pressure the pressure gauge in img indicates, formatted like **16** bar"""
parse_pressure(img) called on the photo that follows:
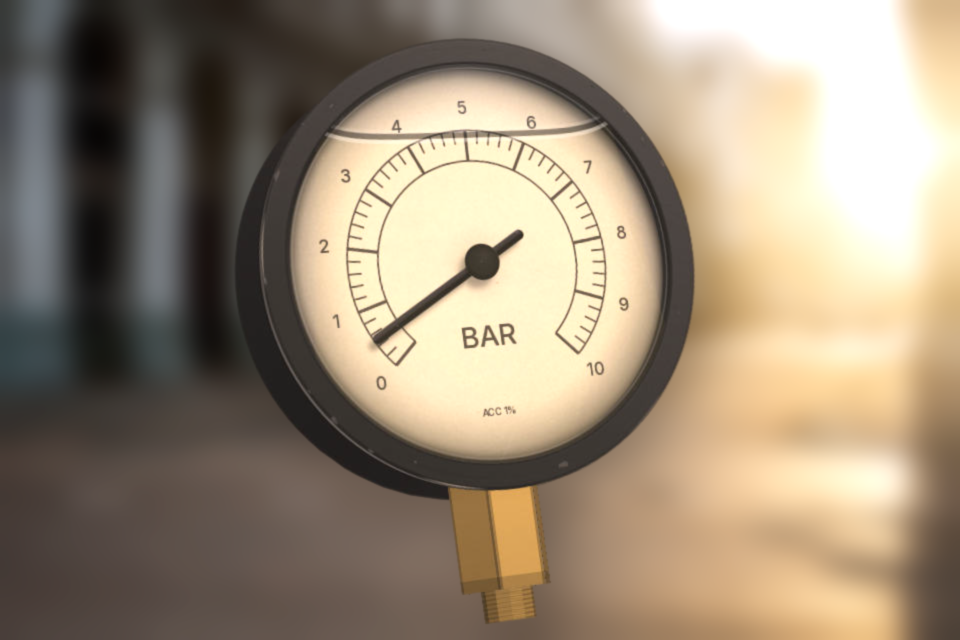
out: **0.5** bar
